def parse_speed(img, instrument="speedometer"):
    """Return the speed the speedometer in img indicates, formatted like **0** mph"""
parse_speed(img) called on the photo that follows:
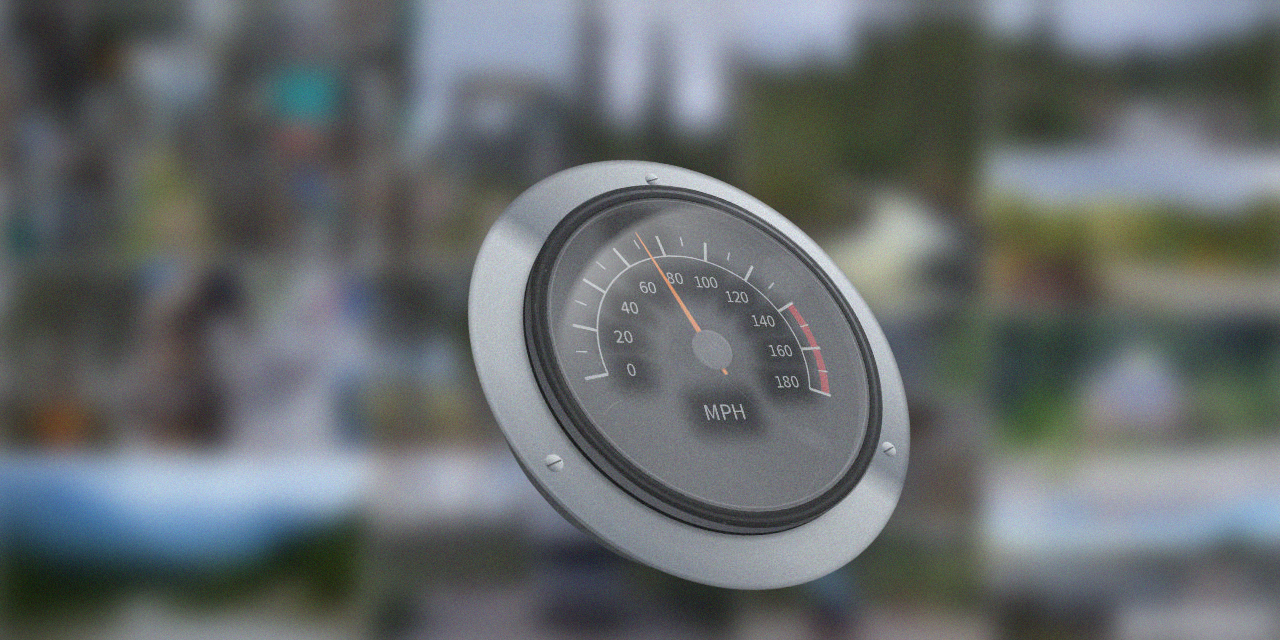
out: **70** mph
